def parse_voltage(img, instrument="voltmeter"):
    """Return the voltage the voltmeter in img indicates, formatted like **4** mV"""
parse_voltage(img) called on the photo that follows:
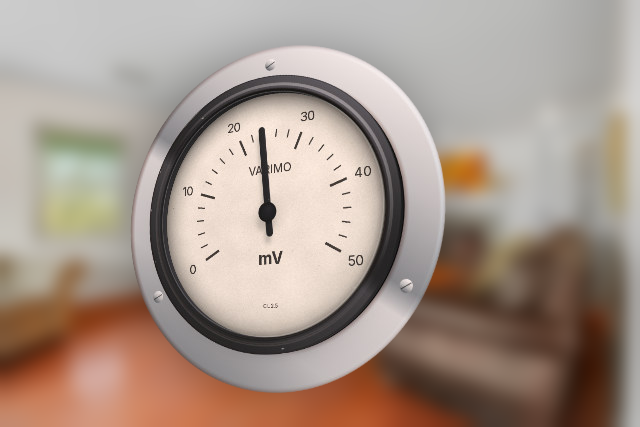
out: **24** mV
